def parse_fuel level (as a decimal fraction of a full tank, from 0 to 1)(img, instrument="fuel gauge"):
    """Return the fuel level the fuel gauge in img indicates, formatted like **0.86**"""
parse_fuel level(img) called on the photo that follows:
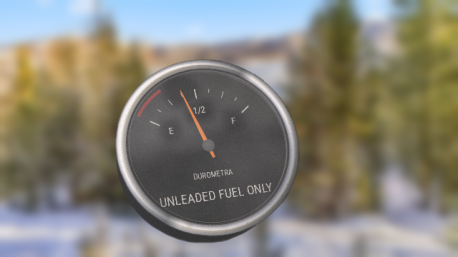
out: **0.375**
